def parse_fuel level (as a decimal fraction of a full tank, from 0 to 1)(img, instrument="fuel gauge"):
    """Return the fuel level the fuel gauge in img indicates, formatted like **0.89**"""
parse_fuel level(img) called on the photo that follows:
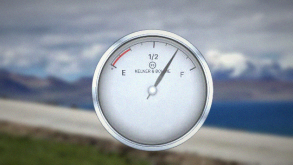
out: **0.75**
